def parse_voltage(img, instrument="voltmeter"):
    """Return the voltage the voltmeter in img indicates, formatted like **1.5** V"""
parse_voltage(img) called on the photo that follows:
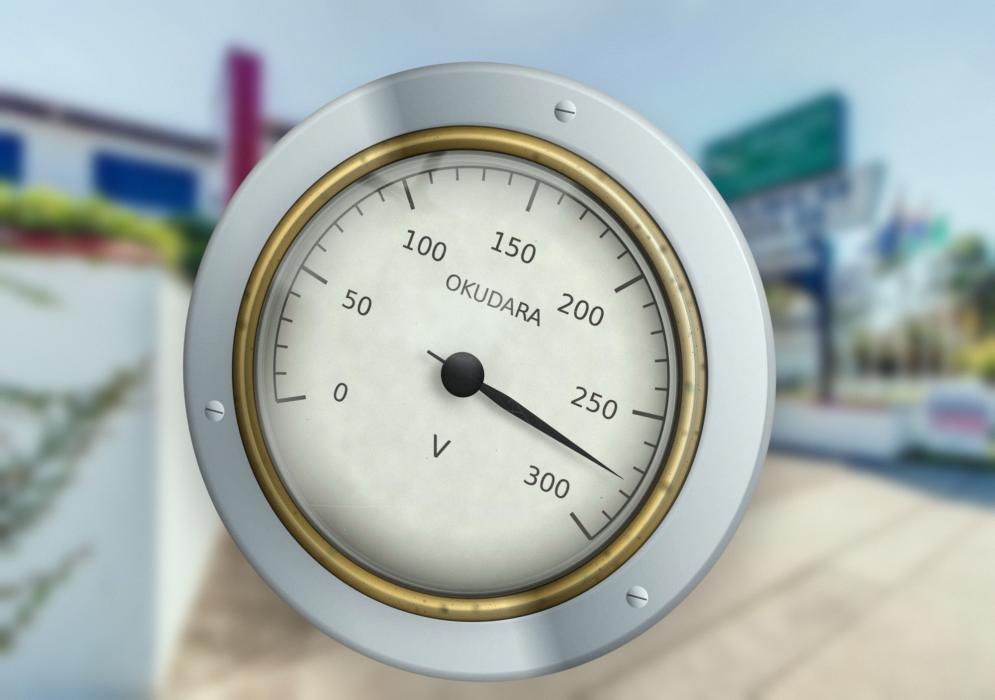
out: **275** V
